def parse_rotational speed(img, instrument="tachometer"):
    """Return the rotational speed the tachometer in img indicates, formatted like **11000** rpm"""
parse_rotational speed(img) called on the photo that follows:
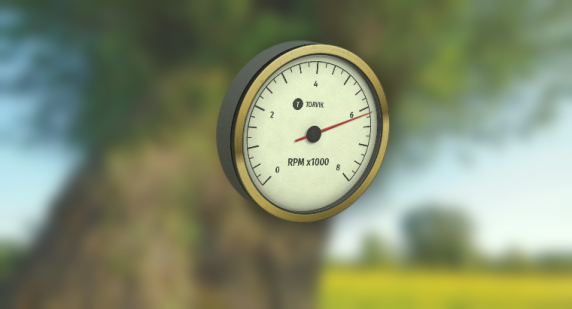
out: **6125** rpm
